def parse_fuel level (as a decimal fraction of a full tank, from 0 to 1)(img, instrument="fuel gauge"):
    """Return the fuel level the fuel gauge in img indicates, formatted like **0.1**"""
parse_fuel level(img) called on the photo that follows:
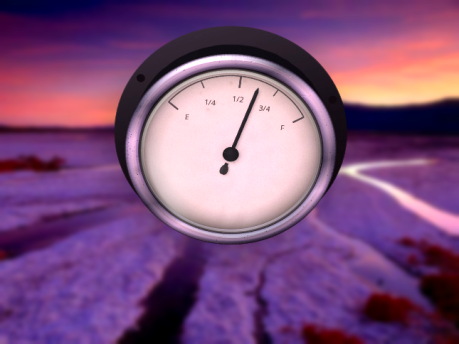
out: **0.625**
